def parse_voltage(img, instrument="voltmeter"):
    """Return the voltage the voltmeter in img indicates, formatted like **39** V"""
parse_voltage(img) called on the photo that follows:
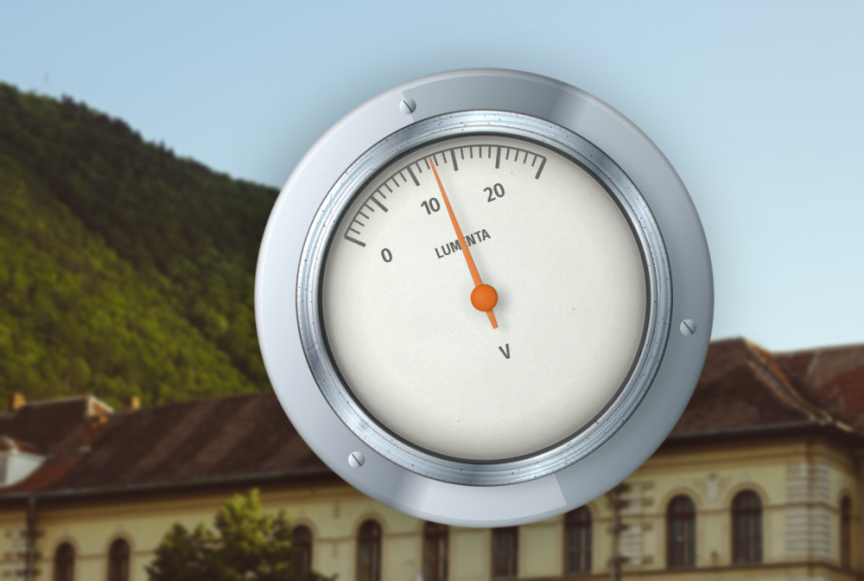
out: **12.5** V
